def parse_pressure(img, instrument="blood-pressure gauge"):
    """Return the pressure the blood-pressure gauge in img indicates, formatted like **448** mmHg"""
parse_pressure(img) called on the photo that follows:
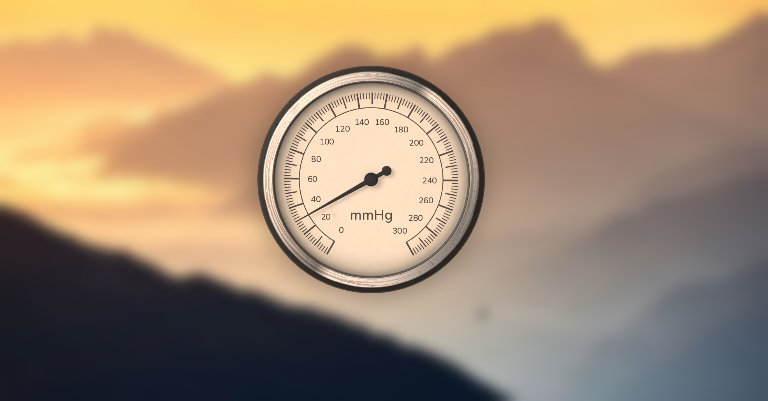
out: **30** mmHg
